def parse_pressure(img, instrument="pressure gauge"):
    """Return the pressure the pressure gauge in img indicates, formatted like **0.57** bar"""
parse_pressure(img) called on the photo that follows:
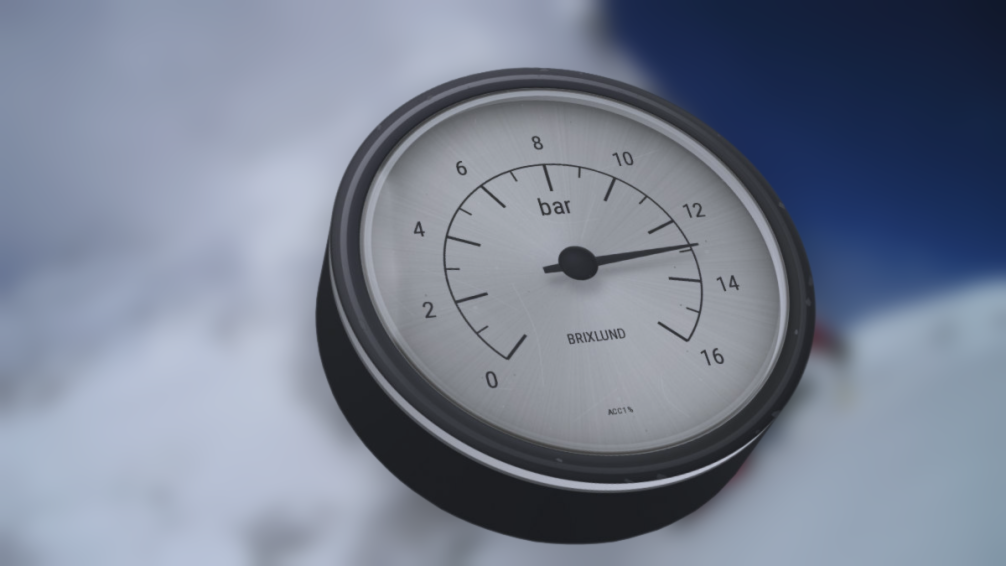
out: **13** bar
